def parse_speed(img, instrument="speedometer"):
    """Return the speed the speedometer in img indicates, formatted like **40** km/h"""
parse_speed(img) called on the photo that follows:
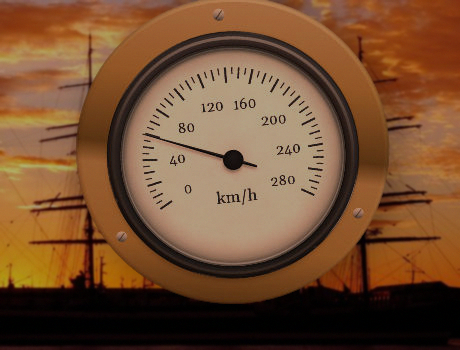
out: **60** km/h
